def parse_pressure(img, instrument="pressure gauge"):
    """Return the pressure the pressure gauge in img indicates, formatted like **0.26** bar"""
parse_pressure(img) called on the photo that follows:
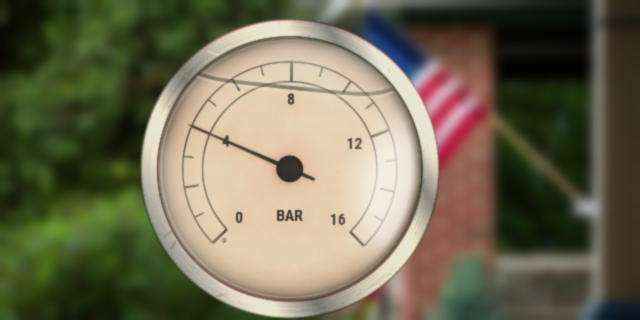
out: **4** bar
